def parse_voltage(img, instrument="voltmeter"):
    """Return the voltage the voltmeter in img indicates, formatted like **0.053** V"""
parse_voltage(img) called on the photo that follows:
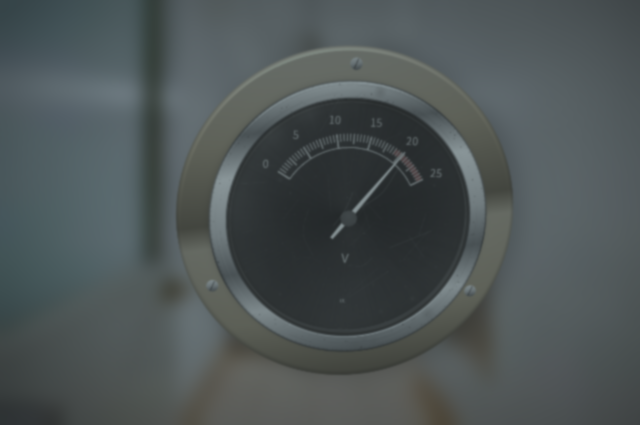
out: **20** V
